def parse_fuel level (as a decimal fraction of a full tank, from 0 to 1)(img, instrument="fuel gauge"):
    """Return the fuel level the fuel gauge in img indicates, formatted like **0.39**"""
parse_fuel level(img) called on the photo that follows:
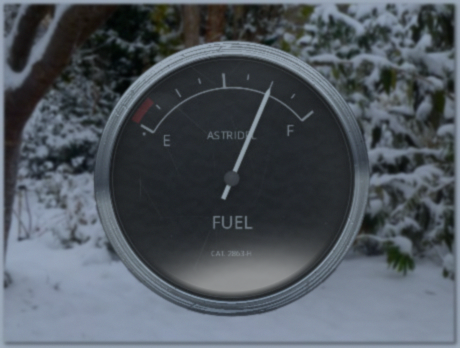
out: **0.75**
